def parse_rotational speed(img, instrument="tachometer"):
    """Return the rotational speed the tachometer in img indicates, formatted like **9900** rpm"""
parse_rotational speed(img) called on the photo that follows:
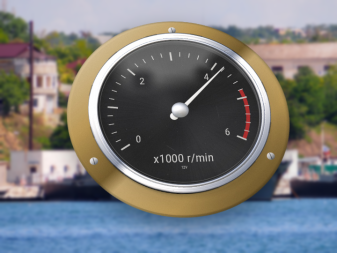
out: **4200** rpm
